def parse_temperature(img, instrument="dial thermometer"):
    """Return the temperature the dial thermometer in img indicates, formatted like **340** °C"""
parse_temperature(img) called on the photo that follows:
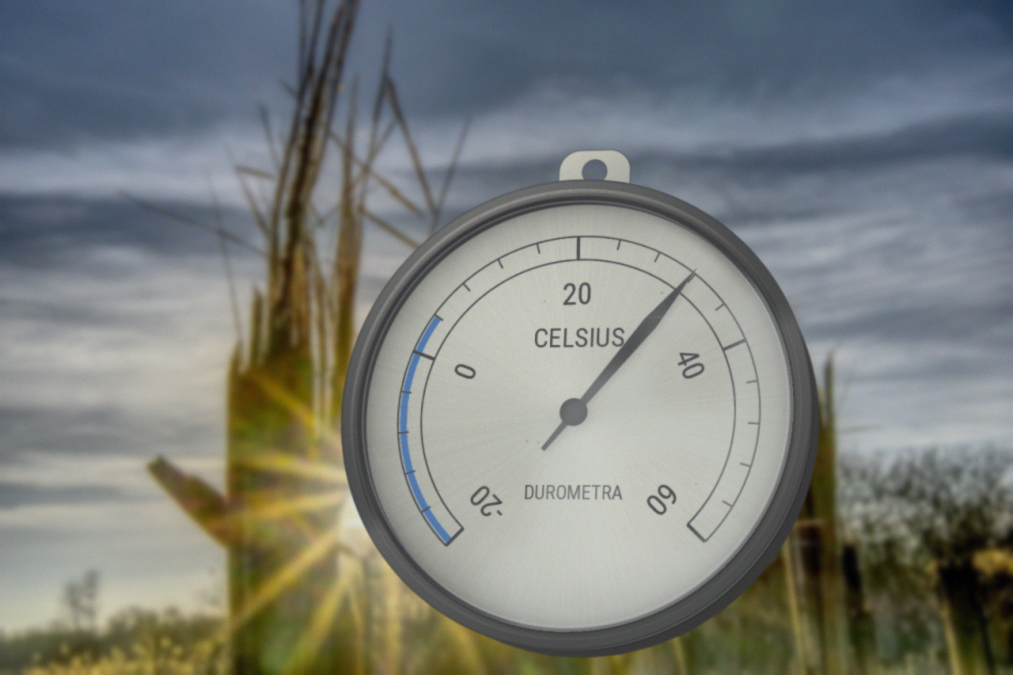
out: **32** °C
